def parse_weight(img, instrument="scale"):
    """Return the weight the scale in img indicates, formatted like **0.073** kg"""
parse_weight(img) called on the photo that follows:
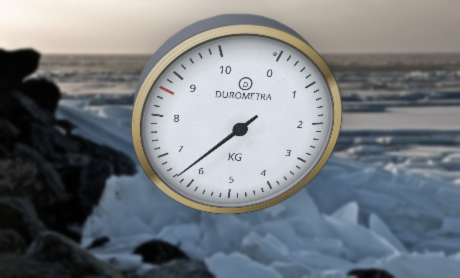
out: **6.4** kg
